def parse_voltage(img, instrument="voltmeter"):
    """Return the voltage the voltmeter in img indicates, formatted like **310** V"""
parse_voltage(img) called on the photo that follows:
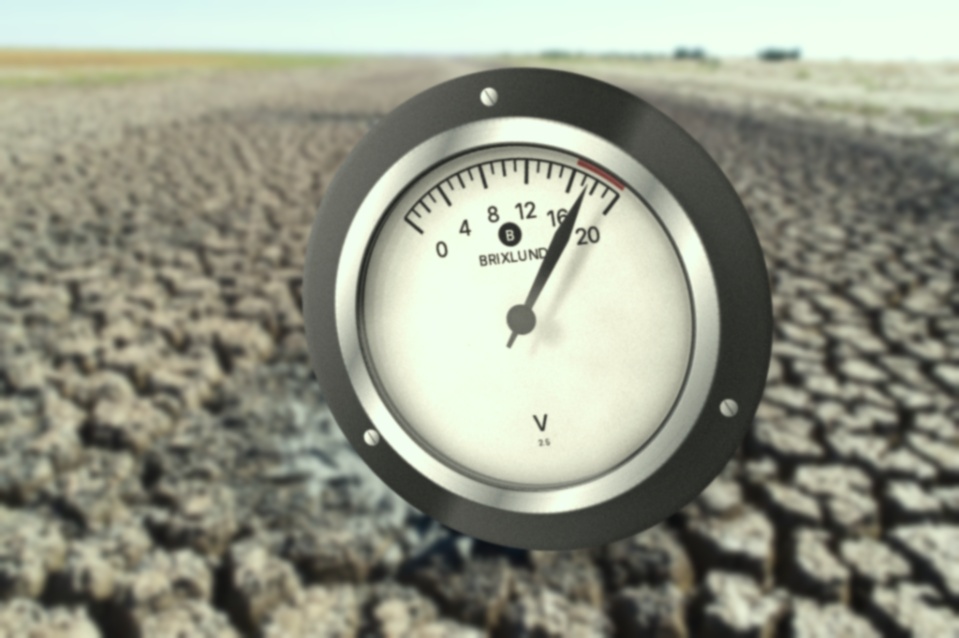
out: **17.5** V
